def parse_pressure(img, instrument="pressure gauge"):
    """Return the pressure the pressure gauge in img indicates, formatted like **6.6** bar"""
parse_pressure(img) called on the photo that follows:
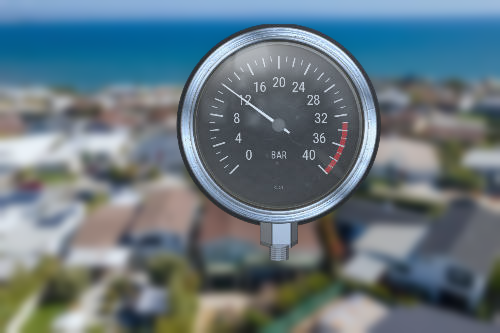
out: **12** bar
